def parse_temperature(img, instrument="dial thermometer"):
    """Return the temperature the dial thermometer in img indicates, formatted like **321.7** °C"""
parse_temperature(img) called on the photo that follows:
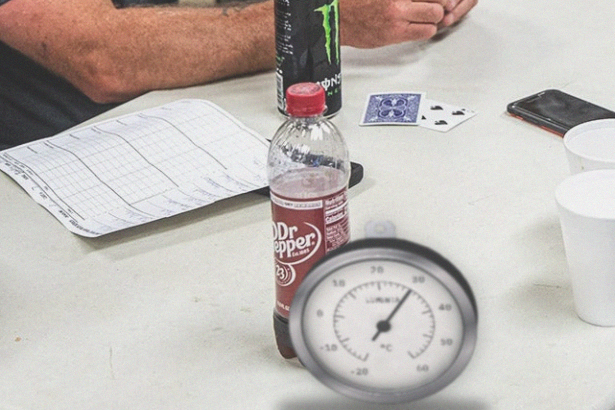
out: **30** °C
